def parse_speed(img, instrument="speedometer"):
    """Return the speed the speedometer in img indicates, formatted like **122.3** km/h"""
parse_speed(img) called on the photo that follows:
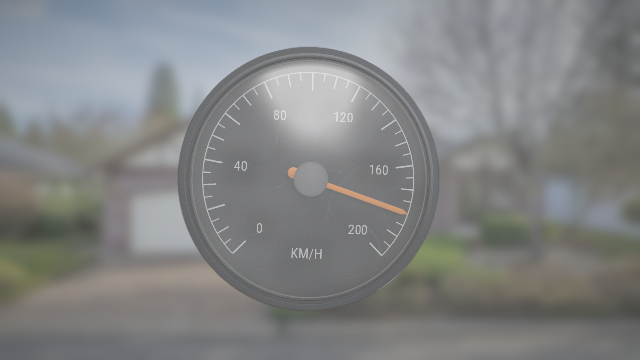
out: **180** km/h
